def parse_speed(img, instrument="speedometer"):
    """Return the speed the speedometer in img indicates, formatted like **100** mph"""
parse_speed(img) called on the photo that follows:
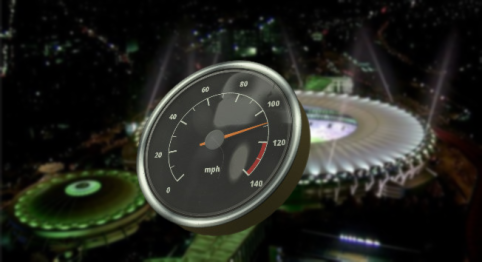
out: **110** mph
